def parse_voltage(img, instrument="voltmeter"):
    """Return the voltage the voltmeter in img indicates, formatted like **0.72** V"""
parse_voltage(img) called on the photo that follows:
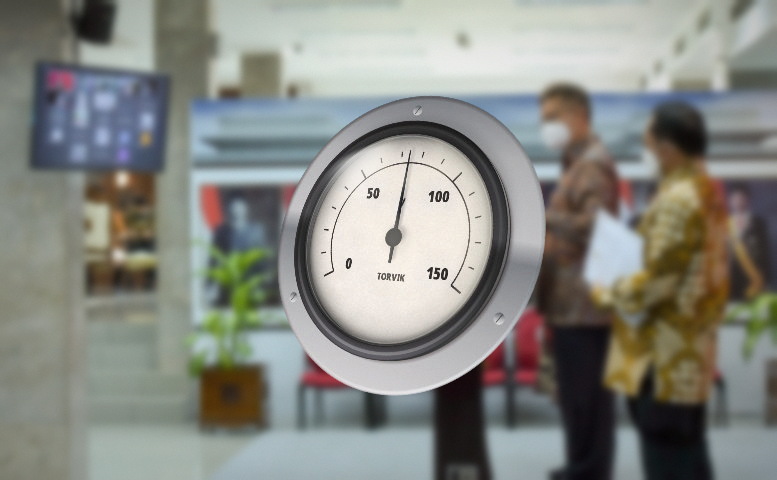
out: **75** V
